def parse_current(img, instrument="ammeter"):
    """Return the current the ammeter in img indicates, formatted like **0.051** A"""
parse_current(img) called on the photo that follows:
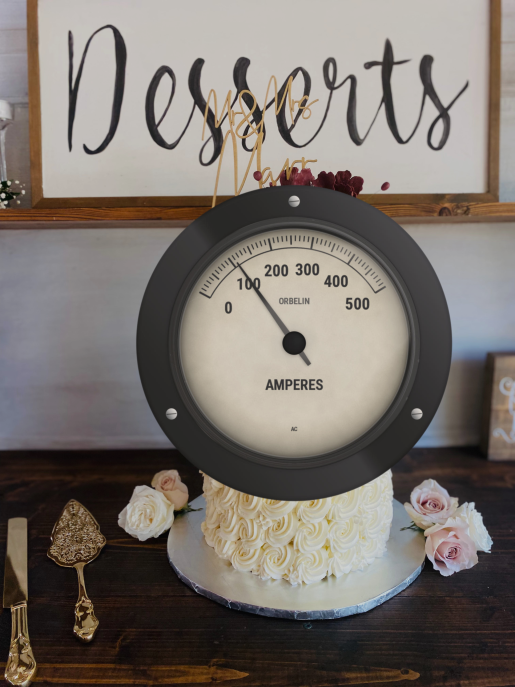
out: **110** A
